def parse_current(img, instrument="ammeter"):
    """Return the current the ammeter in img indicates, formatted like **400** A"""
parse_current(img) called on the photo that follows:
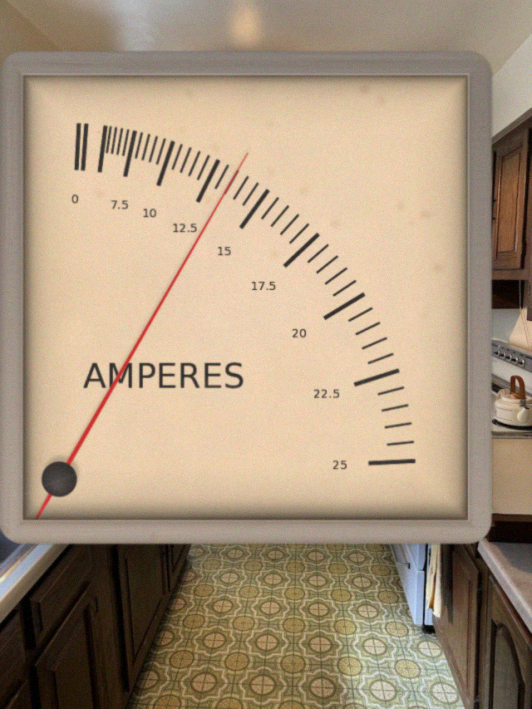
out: **13.5** A
